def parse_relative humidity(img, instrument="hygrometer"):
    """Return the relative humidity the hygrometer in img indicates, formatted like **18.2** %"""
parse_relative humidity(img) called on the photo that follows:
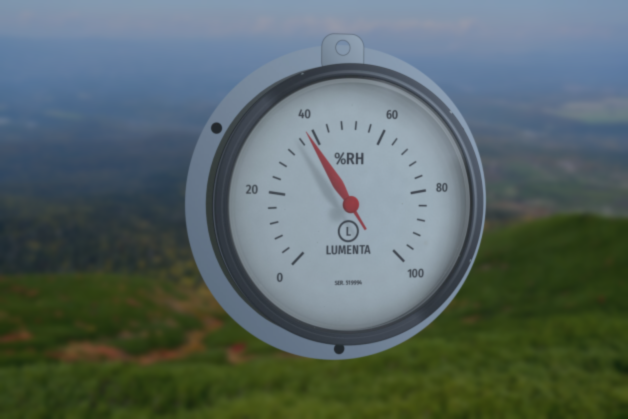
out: **38** %
